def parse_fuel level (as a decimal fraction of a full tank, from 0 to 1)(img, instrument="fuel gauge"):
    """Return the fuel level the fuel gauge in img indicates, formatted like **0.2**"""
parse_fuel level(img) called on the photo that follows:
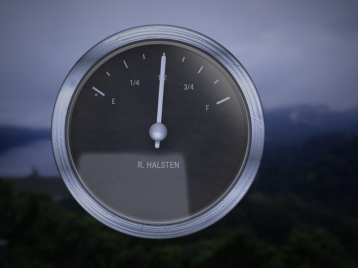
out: **0.5**
